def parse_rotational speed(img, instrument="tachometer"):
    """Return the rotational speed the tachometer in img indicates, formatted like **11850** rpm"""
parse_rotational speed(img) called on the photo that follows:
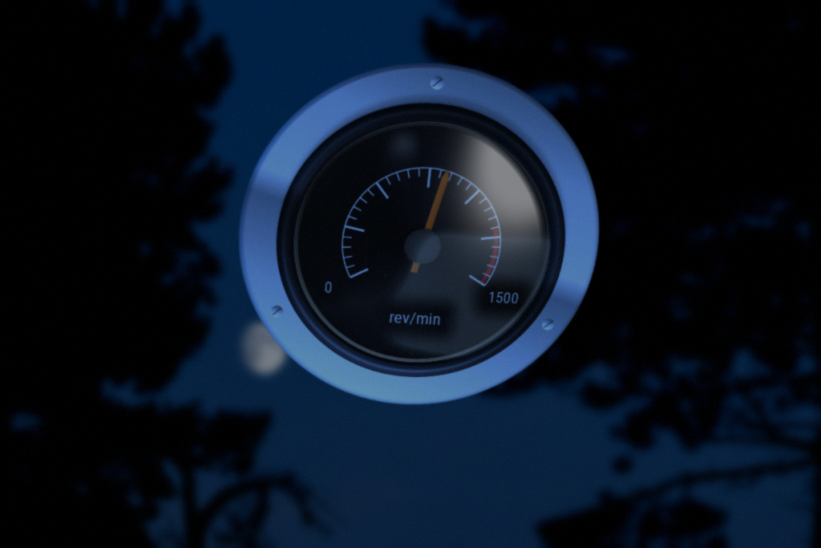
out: **825** rpm
